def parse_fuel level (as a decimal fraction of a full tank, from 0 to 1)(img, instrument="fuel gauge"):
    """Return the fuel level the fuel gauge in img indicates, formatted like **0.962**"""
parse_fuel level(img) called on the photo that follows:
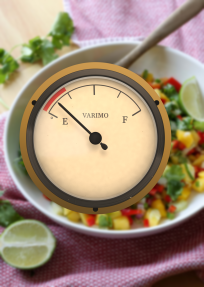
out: **0.125**
